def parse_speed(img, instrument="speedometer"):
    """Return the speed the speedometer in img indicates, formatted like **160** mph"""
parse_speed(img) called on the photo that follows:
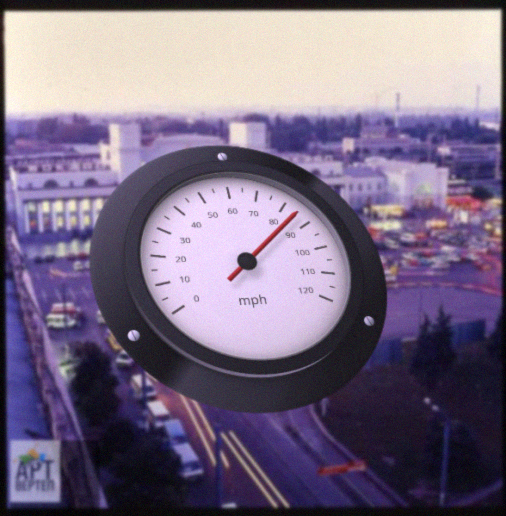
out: **85** mph
